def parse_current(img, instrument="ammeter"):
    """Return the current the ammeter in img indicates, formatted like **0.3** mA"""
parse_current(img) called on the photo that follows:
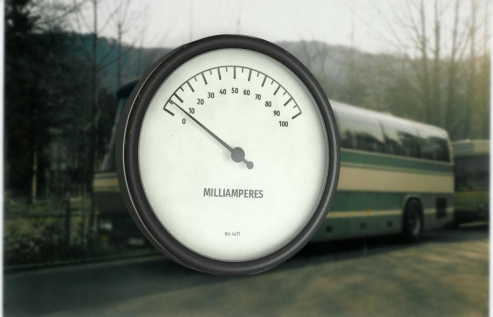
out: **5** mA
